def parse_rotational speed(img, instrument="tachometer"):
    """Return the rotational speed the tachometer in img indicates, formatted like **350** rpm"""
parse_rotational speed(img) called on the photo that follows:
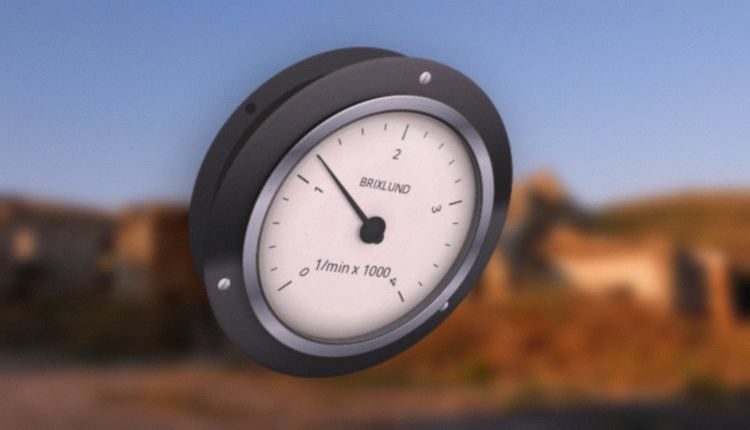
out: **1200** rpm
